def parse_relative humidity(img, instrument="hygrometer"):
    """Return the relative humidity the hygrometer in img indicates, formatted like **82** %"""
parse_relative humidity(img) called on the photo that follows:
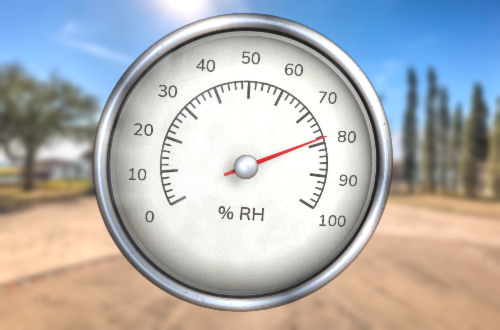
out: **78** %
